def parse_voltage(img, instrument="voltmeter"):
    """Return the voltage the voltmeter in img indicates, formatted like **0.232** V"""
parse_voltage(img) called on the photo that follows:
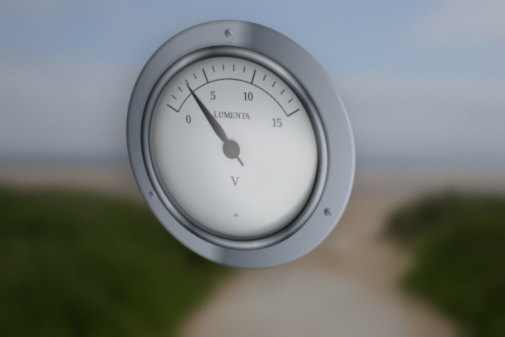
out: **3** V
